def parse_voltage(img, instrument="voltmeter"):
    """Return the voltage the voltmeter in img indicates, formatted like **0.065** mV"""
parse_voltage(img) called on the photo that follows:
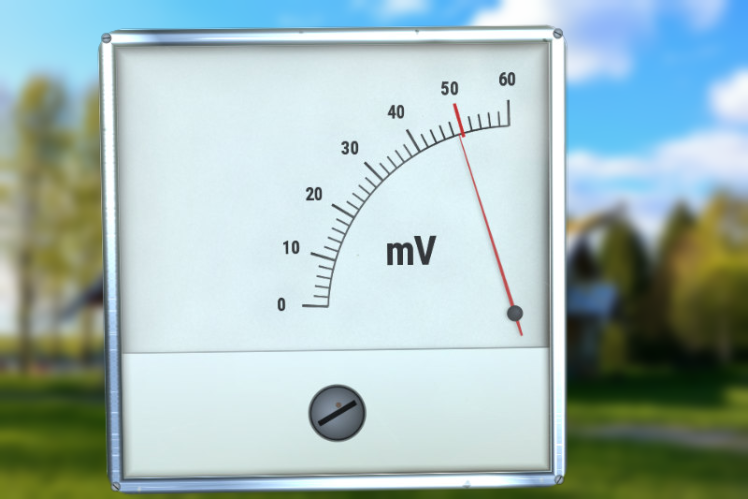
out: **49** mV
